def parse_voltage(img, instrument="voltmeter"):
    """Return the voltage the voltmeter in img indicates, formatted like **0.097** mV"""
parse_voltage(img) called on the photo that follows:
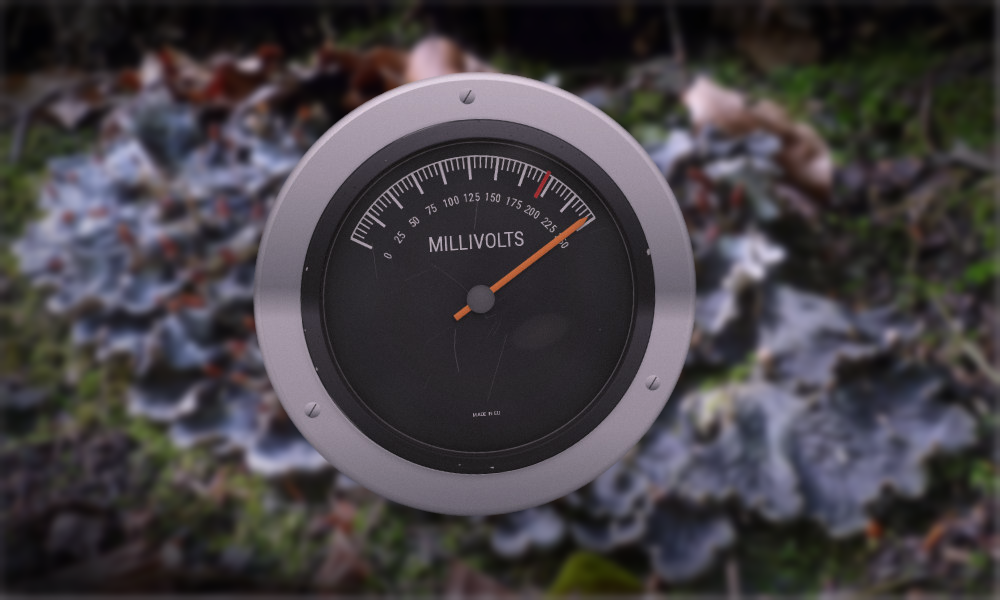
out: **245** mV
